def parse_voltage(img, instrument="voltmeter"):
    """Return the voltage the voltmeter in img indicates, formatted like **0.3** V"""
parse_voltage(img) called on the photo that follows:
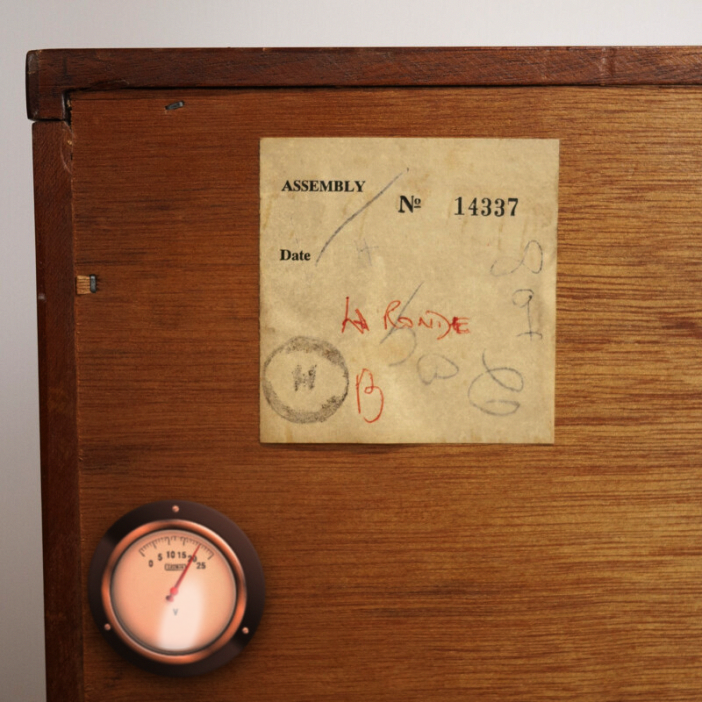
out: **20** V
